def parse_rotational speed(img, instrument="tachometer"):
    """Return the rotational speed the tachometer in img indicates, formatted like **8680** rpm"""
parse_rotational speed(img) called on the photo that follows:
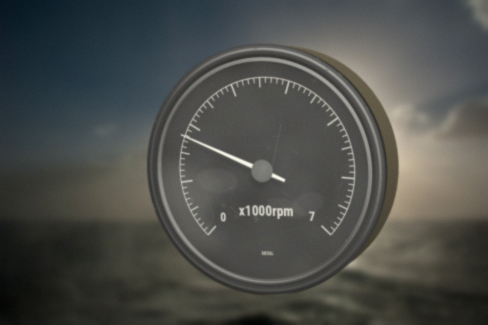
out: **1800** rpm
